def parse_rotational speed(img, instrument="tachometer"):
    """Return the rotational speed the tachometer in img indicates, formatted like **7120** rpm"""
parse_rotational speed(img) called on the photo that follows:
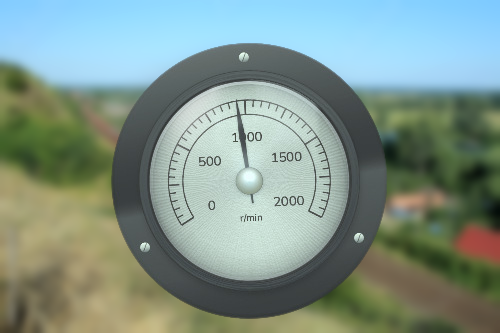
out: **950** rpm
